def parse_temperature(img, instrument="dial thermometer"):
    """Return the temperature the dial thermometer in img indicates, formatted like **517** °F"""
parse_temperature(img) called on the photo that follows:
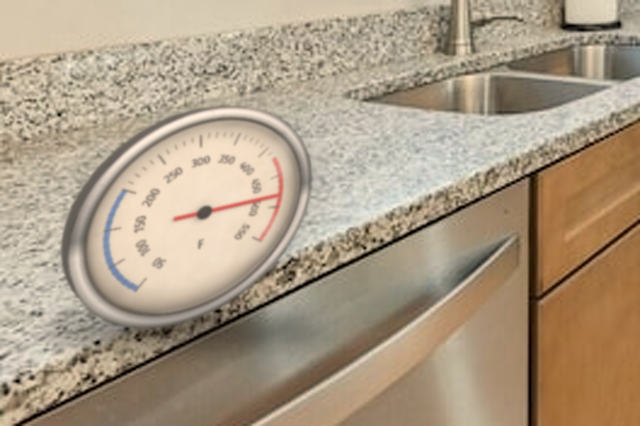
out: **480** °F
